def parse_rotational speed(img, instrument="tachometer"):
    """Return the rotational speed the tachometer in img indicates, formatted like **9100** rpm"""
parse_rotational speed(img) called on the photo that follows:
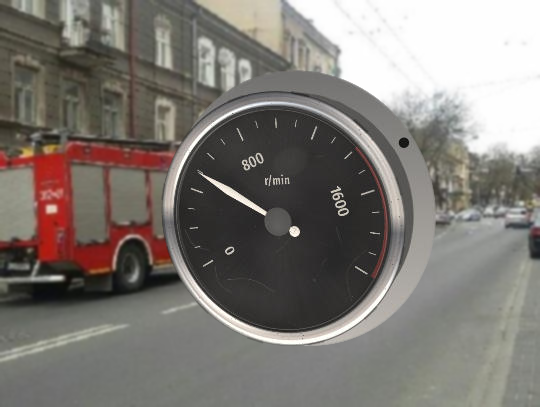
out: **500** rpm
